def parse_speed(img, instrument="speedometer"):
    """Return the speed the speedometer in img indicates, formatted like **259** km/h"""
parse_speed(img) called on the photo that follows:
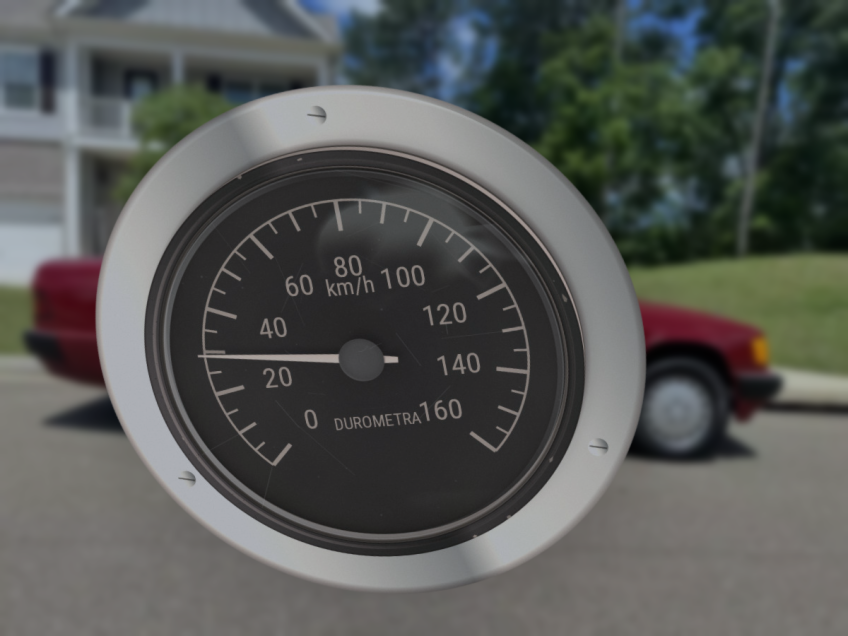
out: **30** km/h
